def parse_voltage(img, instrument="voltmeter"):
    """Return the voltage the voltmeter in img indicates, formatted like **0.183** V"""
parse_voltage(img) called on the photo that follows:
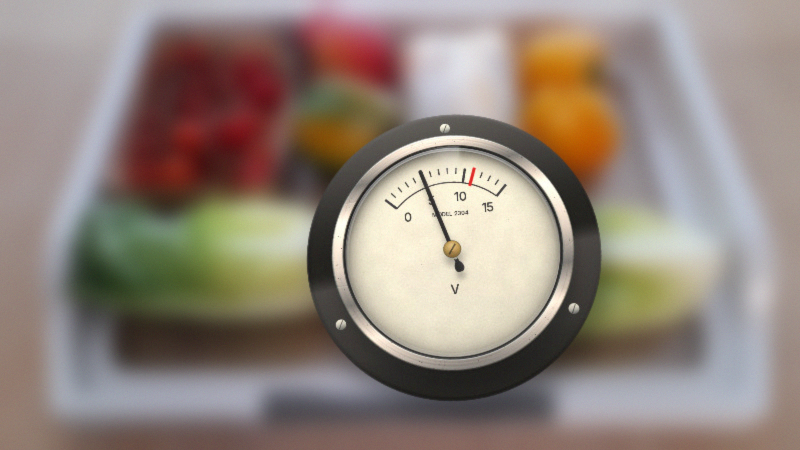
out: **5** V
